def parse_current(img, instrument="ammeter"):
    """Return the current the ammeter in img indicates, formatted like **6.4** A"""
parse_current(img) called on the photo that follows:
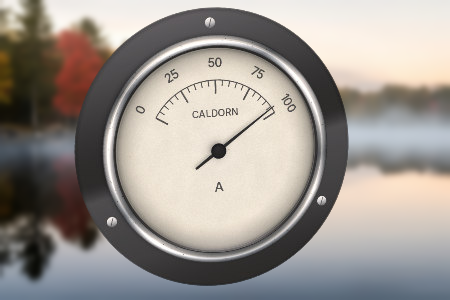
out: **95** A
